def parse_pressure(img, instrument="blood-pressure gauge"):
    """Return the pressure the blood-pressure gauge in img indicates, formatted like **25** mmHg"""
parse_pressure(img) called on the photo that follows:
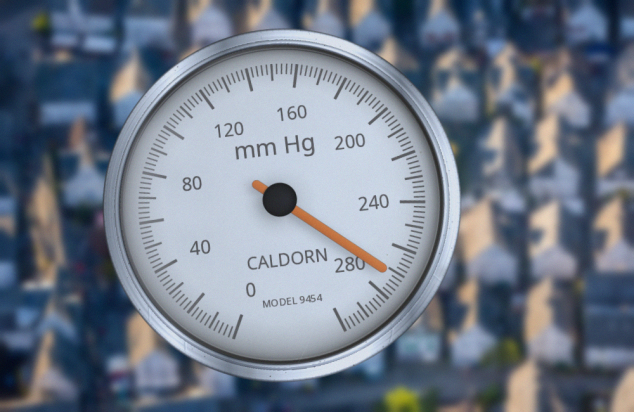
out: **272** mmHg
